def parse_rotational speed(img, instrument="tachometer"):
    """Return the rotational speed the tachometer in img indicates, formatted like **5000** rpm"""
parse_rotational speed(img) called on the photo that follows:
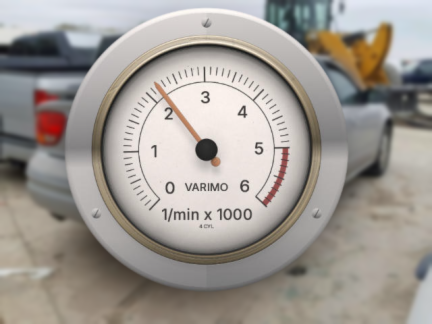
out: **2200** rpm
